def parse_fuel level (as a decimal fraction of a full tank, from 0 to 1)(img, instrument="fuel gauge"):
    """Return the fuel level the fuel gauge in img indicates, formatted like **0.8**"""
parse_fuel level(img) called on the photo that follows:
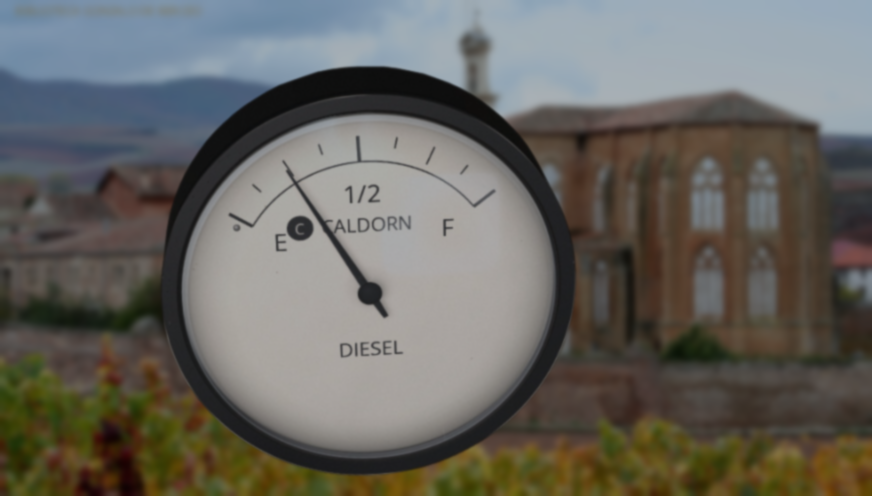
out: **0.25**
